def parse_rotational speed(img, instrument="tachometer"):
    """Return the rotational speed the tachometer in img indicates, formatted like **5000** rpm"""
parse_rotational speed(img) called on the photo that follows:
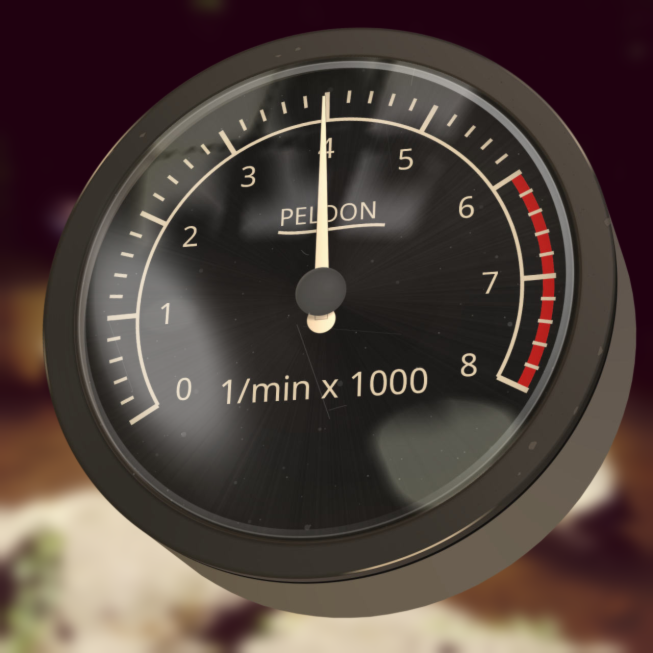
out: **4000** rpm
